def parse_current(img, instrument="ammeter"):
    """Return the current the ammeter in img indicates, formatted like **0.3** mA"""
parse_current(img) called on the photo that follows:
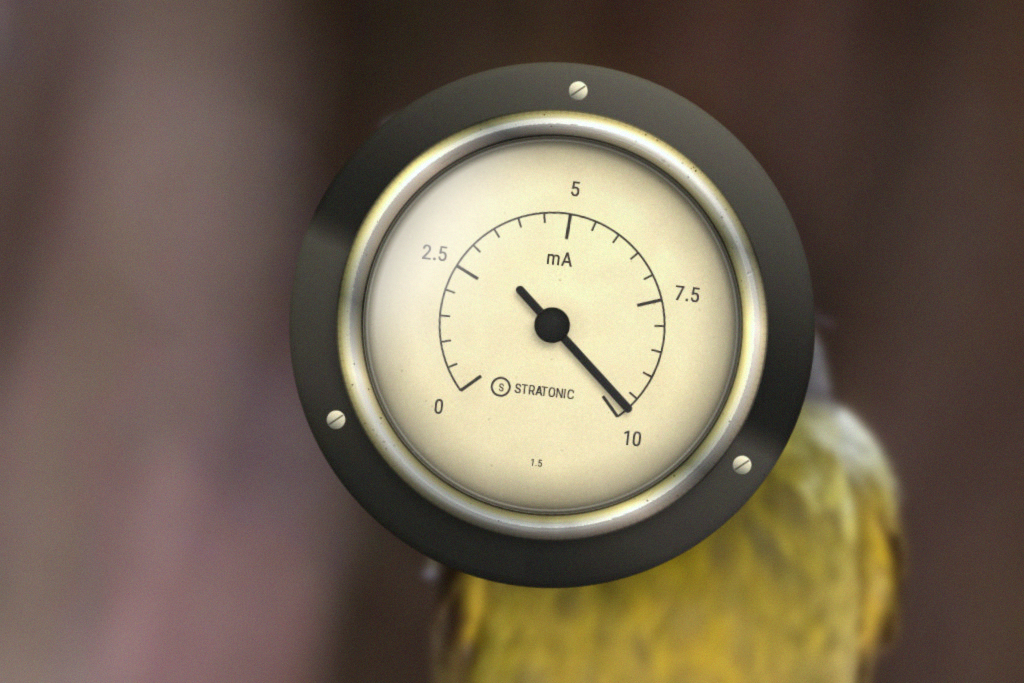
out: **9.75** mA
